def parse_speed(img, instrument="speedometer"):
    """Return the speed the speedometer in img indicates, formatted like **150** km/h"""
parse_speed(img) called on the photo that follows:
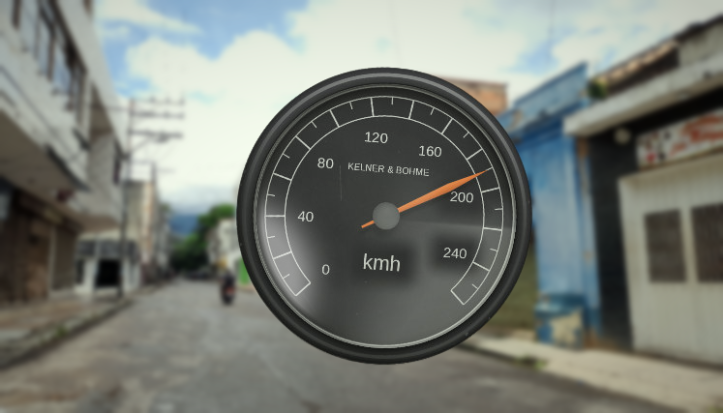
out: **190** km/h
